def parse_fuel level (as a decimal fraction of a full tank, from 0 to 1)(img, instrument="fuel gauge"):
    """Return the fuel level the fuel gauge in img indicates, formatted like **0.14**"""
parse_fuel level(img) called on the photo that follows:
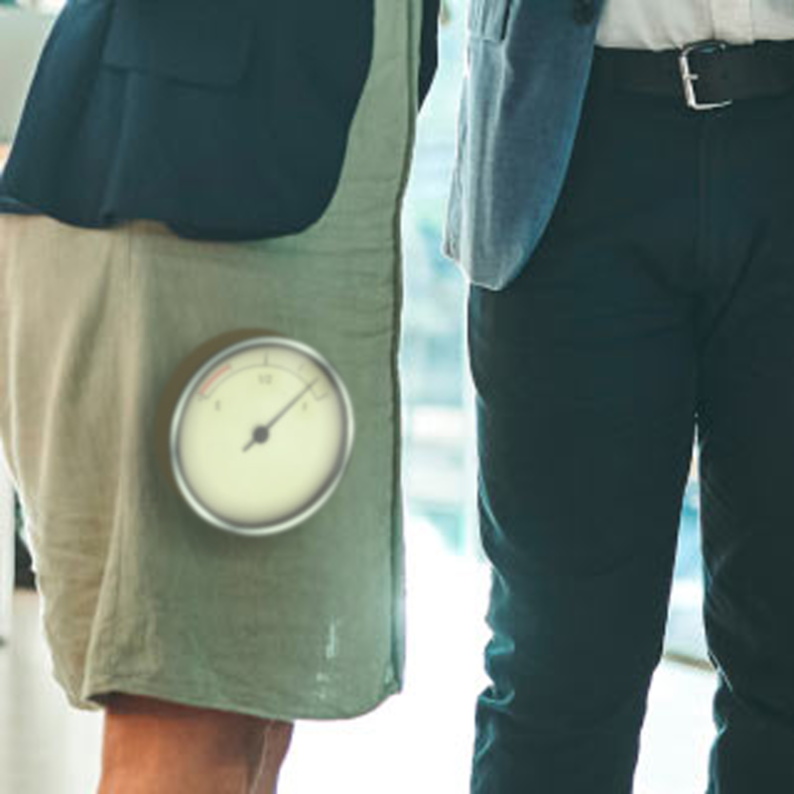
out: **0.875**
